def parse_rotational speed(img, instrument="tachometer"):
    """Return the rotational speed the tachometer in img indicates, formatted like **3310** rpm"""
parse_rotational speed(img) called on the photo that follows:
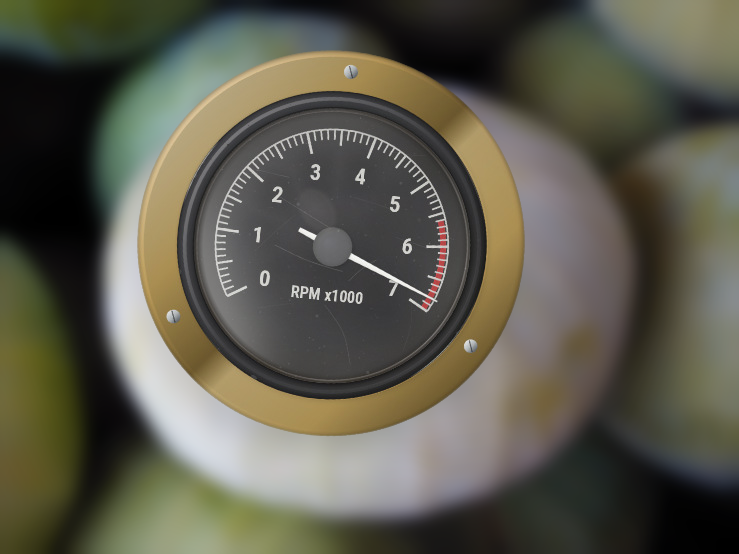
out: **6800** rpm
